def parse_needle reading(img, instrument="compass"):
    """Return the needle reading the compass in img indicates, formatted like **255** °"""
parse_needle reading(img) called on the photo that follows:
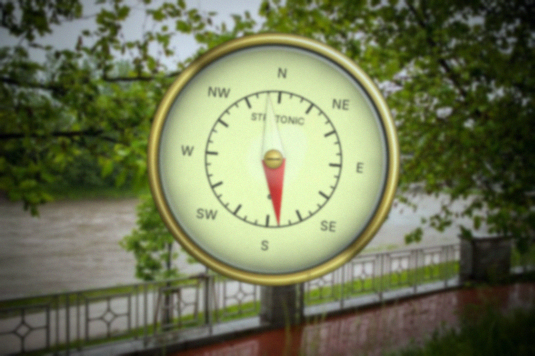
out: **170** °
